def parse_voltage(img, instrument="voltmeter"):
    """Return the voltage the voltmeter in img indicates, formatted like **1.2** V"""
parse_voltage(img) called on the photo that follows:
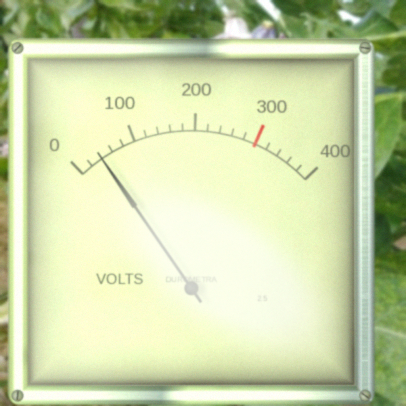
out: **40** V
